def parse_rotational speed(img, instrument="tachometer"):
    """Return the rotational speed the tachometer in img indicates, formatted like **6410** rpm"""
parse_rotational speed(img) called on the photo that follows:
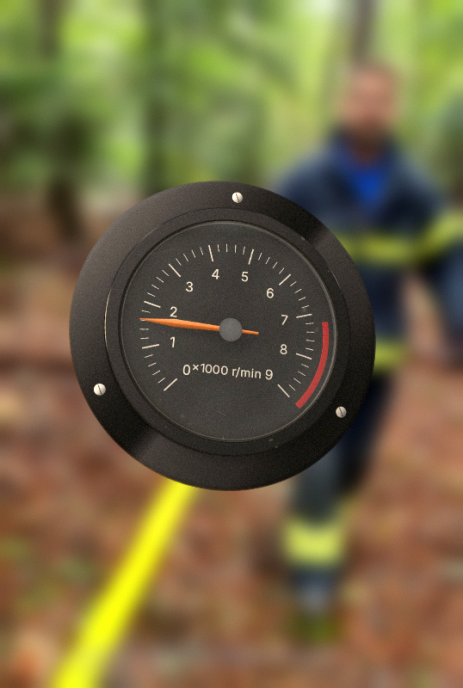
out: **1600** rpm
